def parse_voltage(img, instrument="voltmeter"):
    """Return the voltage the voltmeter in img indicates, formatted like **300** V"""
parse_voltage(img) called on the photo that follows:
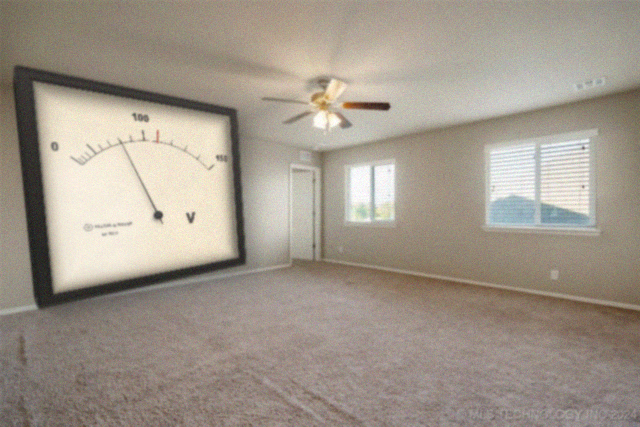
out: **80** V
